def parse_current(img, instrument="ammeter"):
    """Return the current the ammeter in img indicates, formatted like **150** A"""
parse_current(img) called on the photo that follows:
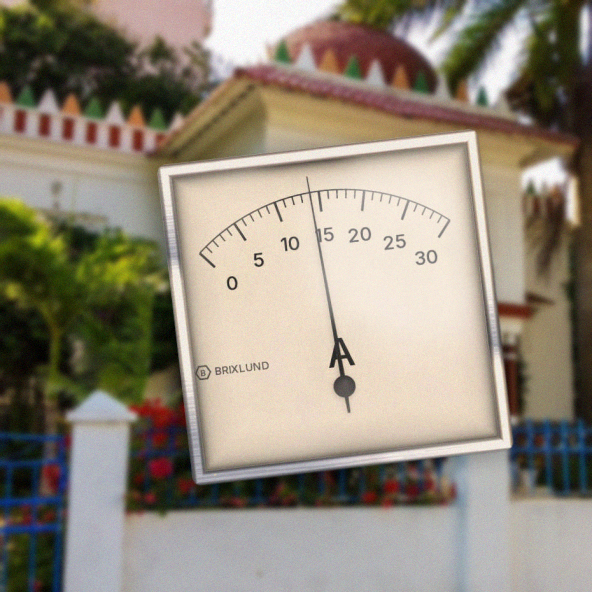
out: **14** A
